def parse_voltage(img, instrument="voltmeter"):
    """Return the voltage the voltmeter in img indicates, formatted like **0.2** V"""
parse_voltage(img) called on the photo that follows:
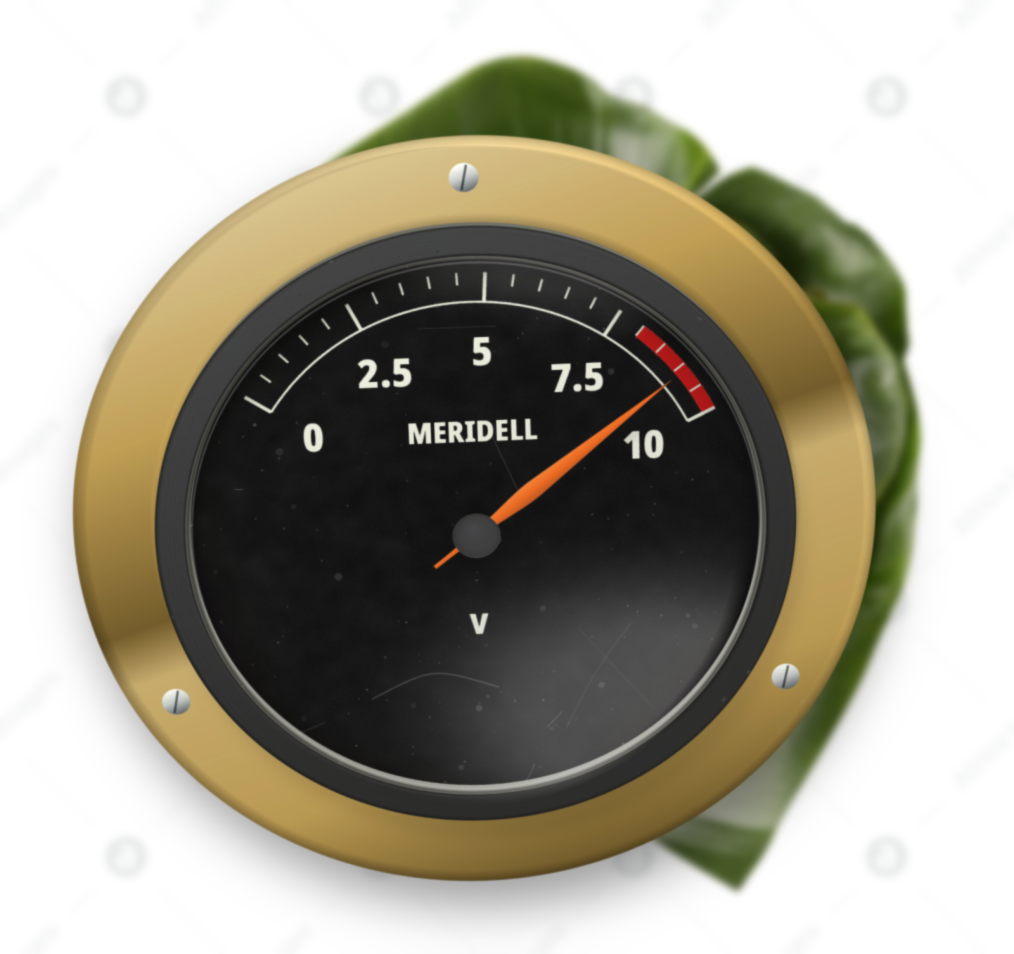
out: **9** V
